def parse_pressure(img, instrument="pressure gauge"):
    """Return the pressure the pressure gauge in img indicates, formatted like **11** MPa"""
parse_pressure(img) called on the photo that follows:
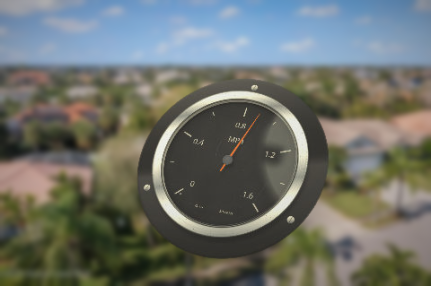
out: **0.9** MPa
